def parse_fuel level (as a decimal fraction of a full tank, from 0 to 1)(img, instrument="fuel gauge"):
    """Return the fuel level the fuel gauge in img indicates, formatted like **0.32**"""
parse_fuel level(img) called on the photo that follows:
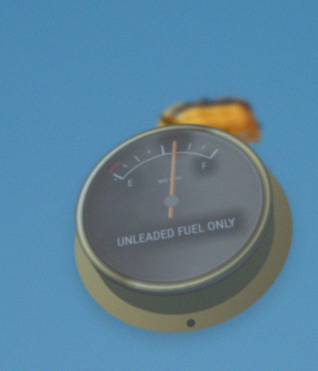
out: **0.625**
